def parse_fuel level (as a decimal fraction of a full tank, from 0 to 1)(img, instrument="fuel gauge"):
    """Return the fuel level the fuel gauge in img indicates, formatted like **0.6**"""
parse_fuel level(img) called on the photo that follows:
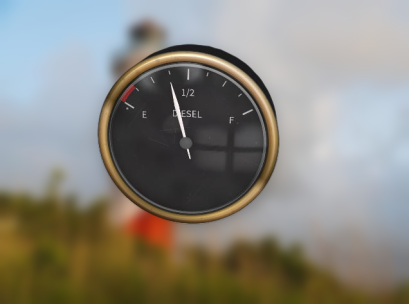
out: **0.375**
